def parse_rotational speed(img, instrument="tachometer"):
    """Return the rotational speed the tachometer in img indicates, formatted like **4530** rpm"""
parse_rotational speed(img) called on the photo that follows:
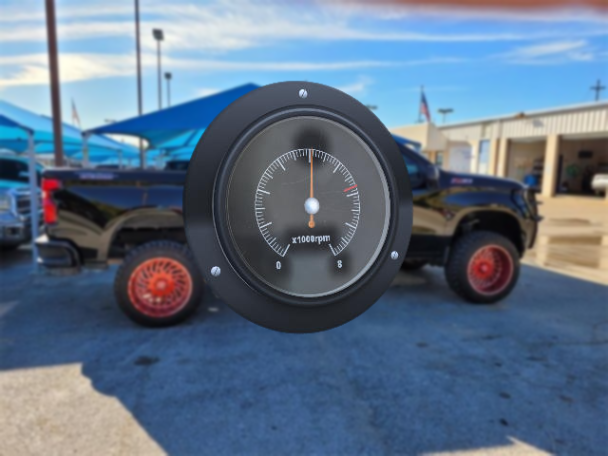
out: **4000** rpm
